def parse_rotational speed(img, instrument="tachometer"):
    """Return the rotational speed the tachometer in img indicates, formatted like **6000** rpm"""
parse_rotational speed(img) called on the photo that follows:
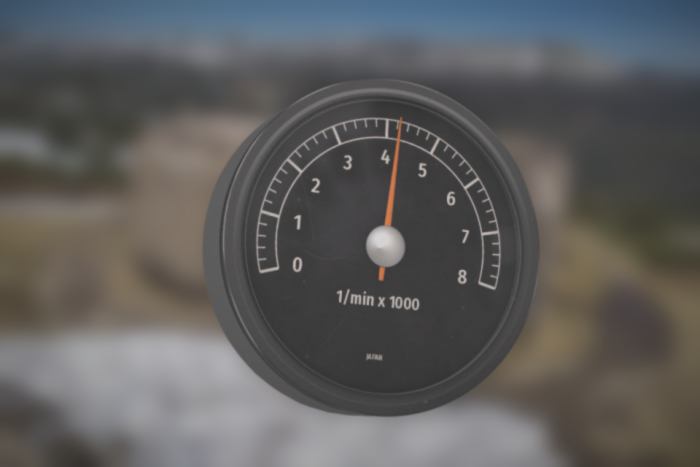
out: **4200** rpm
